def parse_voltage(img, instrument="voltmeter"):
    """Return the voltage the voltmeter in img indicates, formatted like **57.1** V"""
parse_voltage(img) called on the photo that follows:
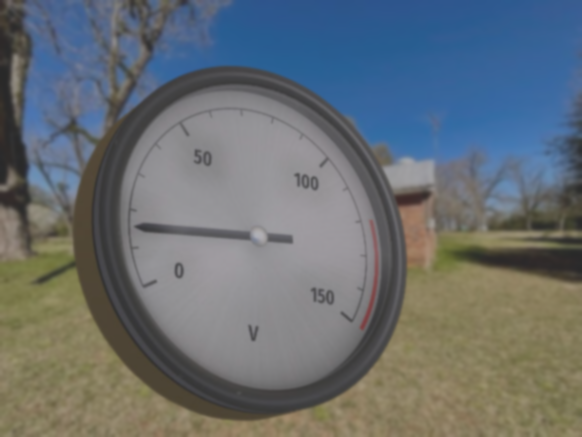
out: **15** V
